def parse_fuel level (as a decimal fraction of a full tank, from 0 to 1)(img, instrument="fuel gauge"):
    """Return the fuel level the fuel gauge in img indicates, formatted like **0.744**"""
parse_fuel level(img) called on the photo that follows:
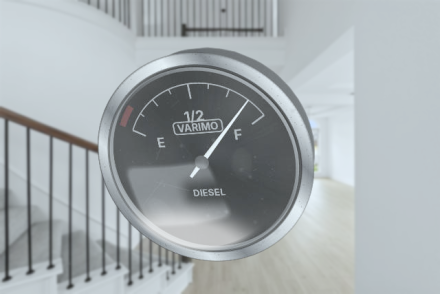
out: **0.875**
